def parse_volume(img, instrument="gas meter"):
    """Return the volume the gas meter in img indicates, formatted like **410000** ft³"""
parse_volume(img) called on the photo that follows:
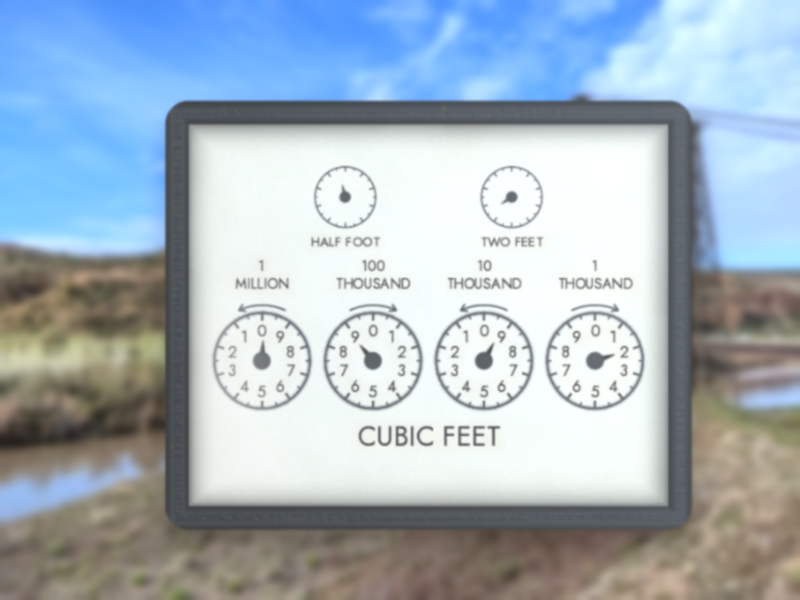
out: **989200** ft³
